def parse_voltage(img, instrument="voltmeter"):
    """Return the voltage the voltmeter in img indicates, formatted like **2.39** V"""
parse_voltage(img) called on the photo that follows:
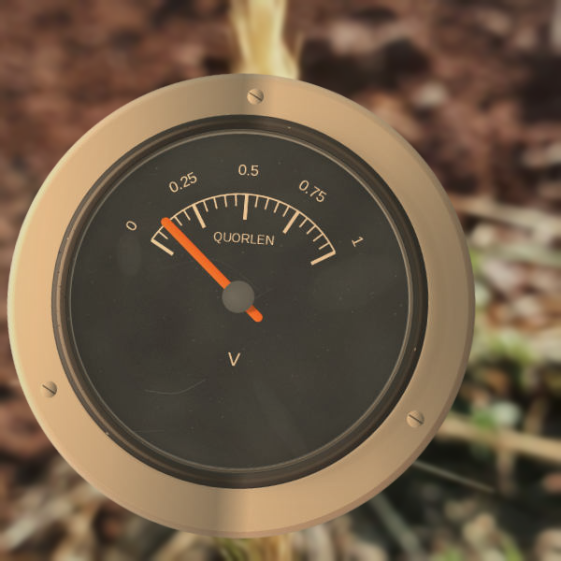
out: **0.1** V
